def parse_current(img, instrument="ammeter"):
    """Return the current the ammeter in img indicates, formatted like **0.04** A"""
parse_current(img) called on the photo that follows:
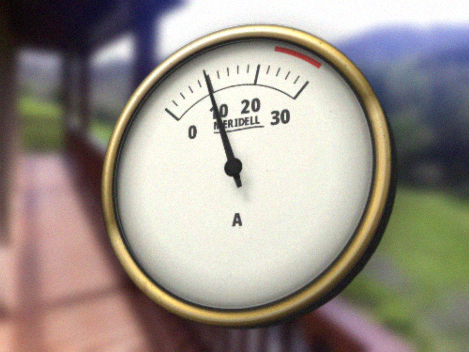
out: **10** A
